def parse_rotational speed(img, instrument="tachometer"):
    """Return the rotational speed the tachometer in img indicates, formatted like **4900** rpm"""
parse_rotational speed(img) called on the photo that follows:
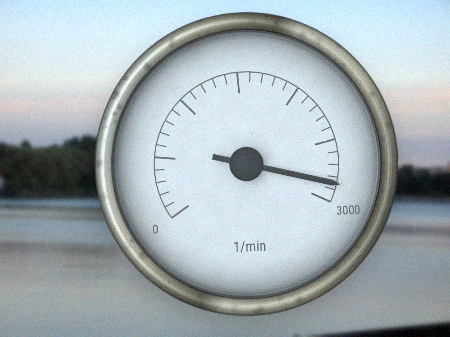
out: **2850** rpm
